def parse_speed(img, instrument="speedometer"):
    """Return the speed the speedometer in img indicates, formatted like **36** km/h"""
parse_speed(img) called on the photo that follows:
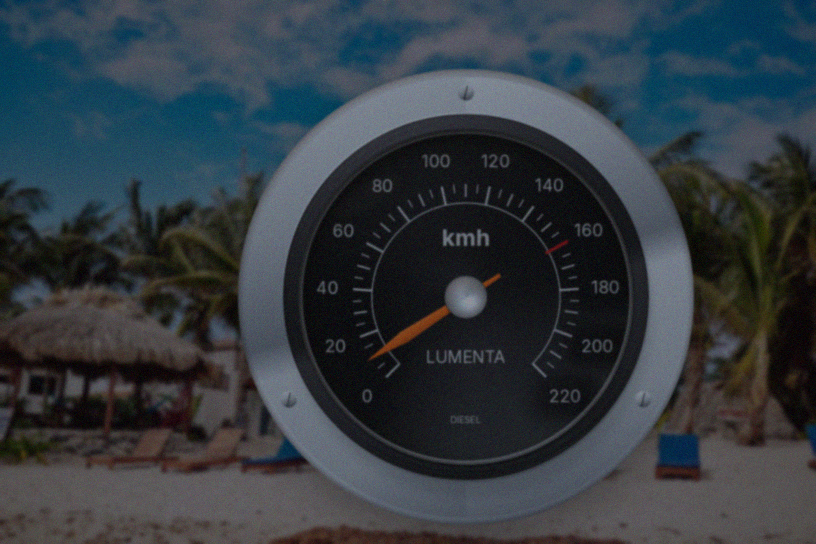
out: **10** km/h
